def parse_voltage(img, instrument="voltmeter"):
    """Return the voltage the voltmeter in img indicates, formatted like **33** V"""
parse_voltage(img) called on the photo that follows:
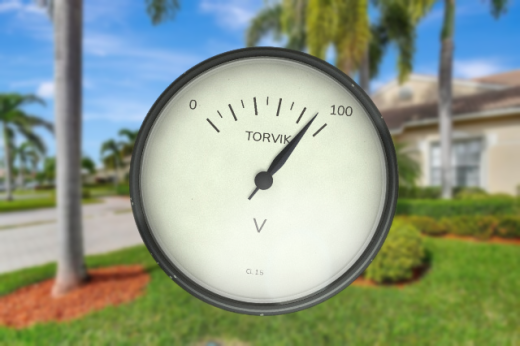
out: **90** V
